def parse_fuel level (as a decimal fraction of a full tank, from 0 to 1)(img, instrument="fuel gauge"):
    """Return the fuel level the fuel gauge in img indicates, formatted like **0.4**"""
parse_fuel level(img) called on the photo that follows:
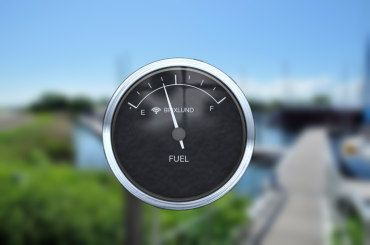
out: **0.375**
